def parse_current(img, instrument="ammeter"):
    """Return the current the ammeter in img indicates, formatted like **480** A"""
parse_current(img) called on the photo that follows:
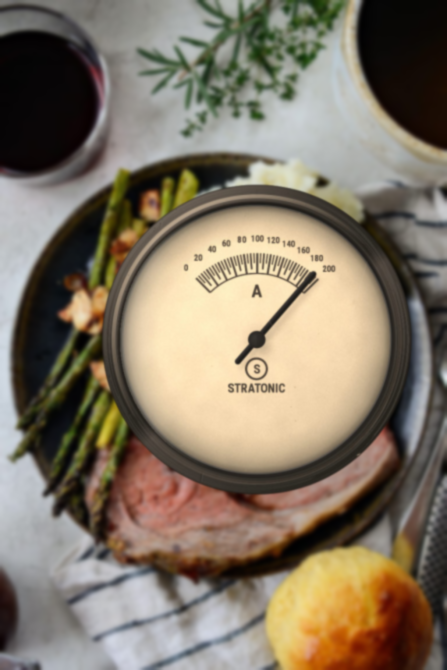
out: **190** A
